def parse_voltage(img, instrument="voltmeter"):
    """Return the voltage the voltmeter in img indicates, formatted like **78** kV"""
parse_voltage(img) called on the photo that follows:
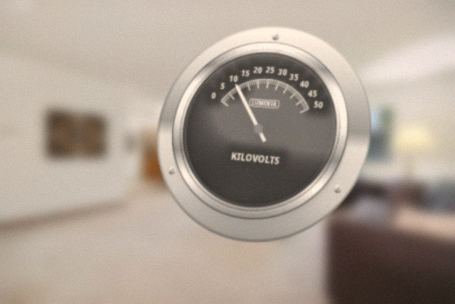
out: **10** kV
